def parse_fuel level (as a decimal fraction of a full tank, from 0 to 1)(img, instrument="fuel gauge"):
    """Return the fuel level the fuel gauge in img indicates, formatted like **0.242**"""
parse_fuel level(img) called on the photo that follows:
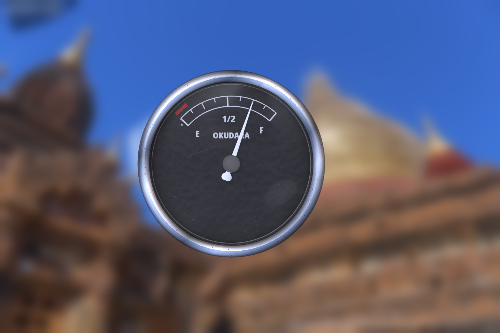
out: **0.75**
